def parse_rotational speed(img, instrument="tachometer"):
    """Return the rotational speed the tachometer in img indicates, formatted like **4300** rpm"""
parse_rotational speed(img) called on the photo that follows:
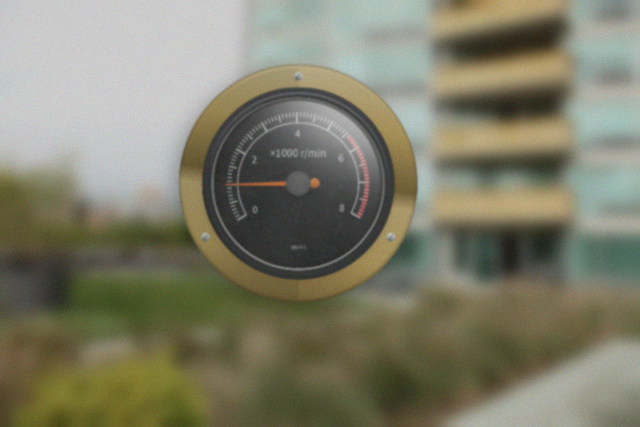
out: **1000** rpm
